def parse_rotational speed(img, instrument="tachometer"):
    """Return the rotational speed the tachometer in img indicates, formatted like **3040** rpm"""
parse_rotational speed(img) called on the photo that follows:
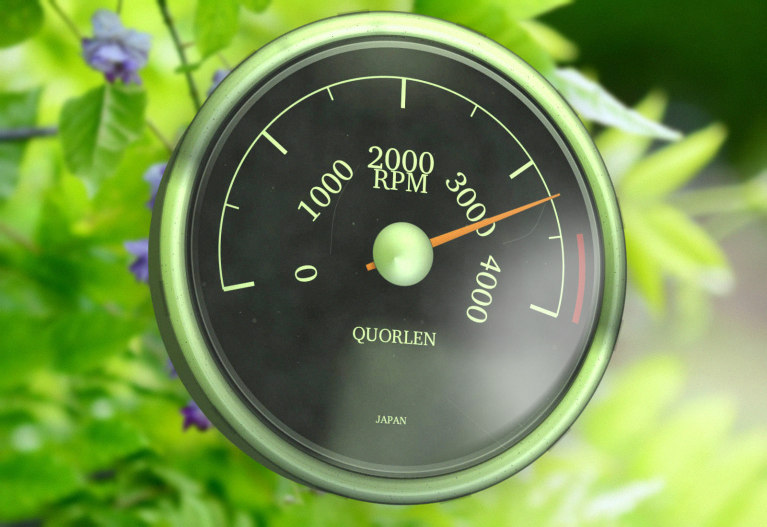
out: **3250** rpm
